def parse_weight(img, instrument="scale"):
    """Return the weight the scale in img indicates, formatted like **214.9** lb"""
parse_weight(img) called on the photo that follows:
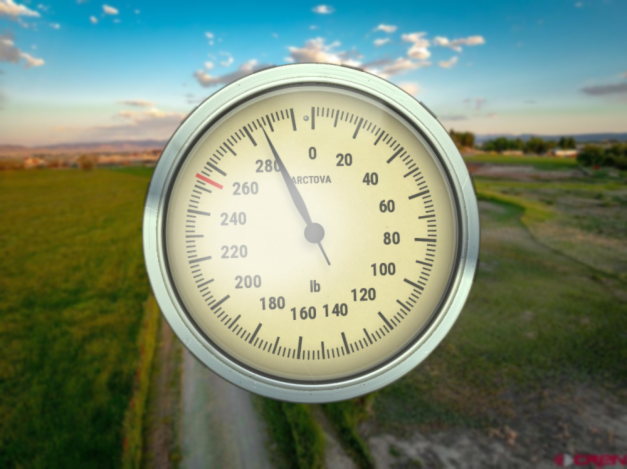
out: **286** lb
